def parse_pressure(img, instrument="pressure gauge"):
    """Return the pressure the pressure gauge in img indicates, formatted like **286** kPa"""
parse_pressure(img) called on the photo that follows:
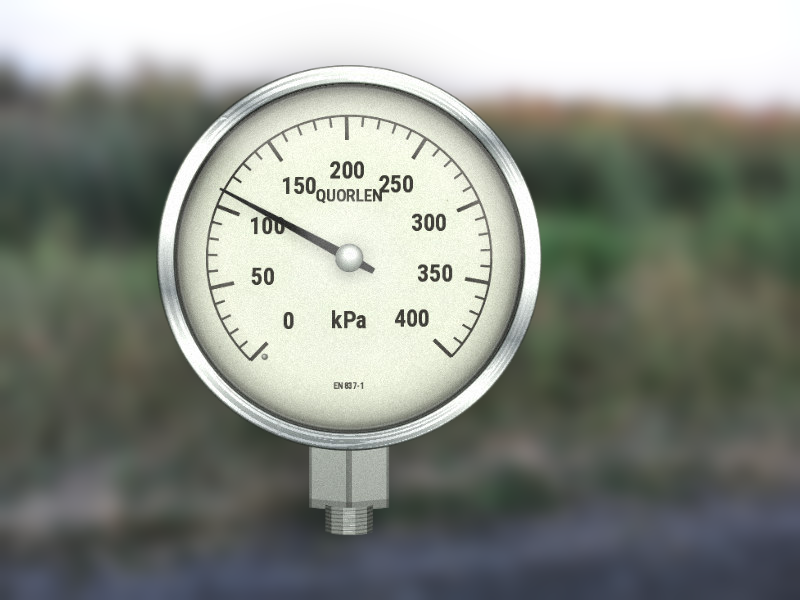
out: **110** kPa
